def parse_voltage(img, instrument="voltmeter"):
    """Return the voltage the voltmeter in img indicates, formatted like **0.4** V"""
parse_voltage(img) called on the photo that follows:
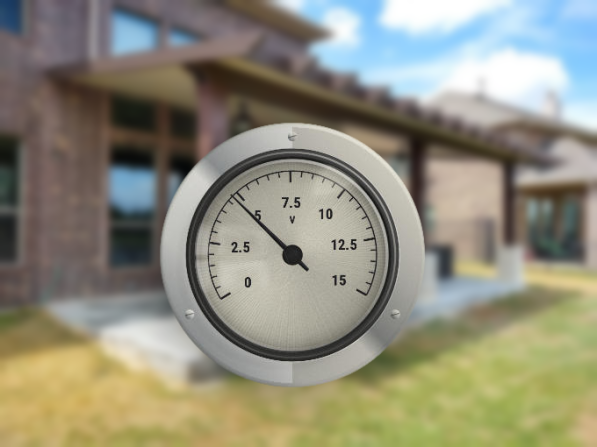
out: **4.75** V
